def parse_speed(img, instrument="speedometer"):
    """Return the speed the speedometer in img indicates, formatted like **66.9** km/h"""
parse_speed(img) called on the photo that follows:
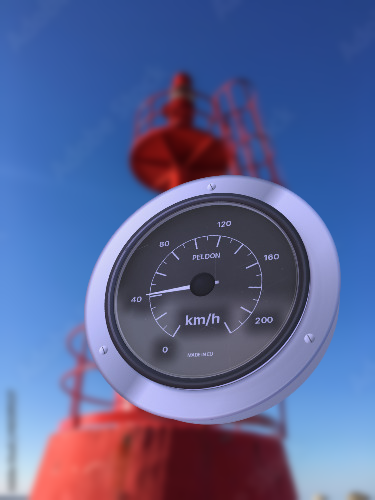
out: **40** km/h
